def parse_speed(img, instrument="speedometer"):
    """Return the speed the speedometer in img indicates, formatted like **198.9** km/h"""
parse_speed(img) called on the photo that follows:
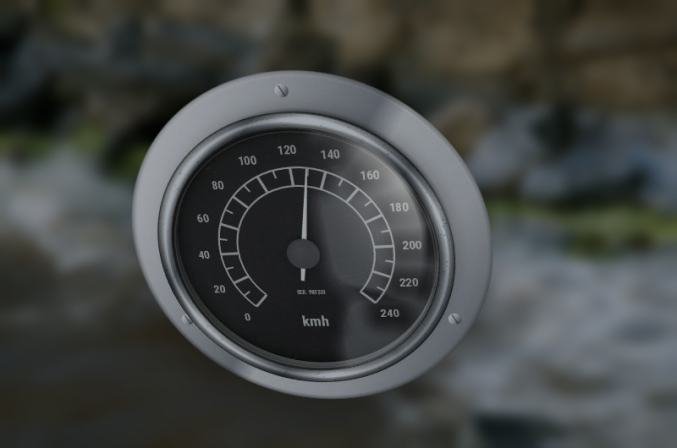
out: **130** km/h
